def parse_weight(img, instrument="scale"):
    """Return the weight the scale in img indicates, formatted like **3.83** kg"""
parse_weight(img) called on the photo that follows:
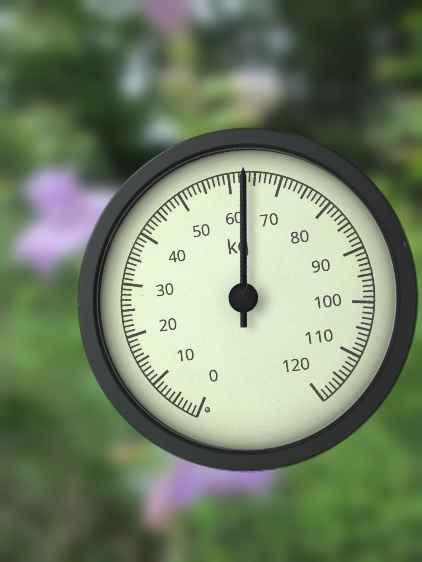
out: **63** kg
